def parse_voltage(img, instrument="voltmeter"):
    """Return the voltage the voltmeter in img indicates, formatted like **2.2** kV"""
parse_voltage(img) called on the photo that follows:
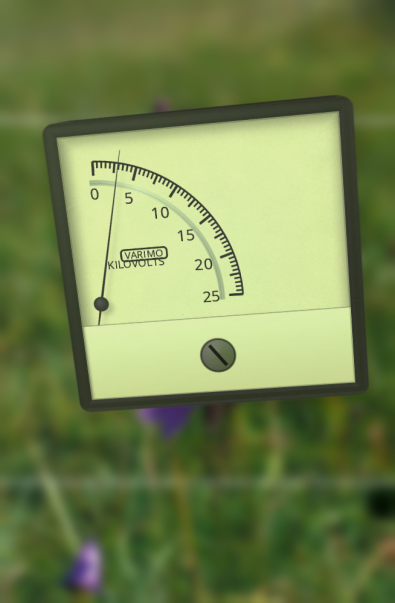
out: **3** kV
